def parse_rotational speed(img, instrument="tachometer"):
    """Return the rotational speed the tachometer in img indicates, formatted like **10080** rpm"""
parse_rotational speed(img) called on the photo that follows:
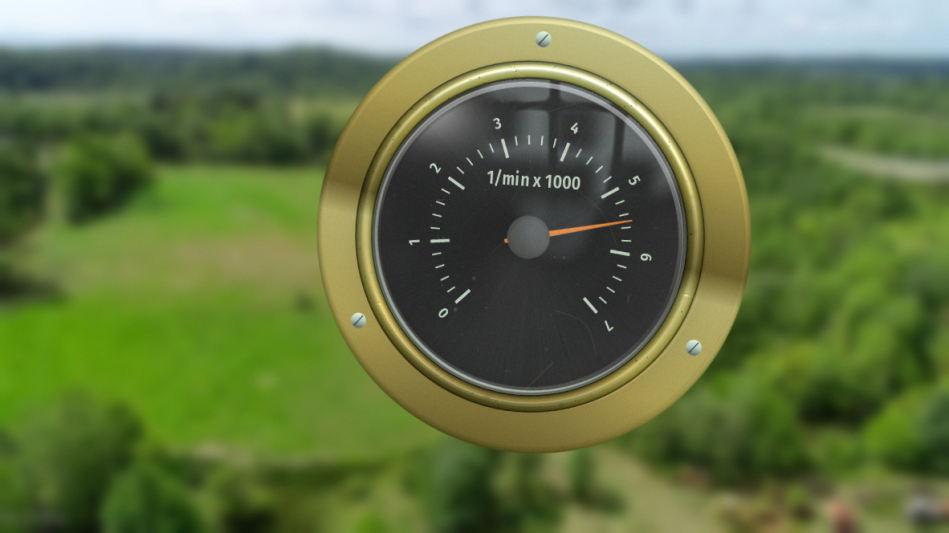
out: **5500** rpm
